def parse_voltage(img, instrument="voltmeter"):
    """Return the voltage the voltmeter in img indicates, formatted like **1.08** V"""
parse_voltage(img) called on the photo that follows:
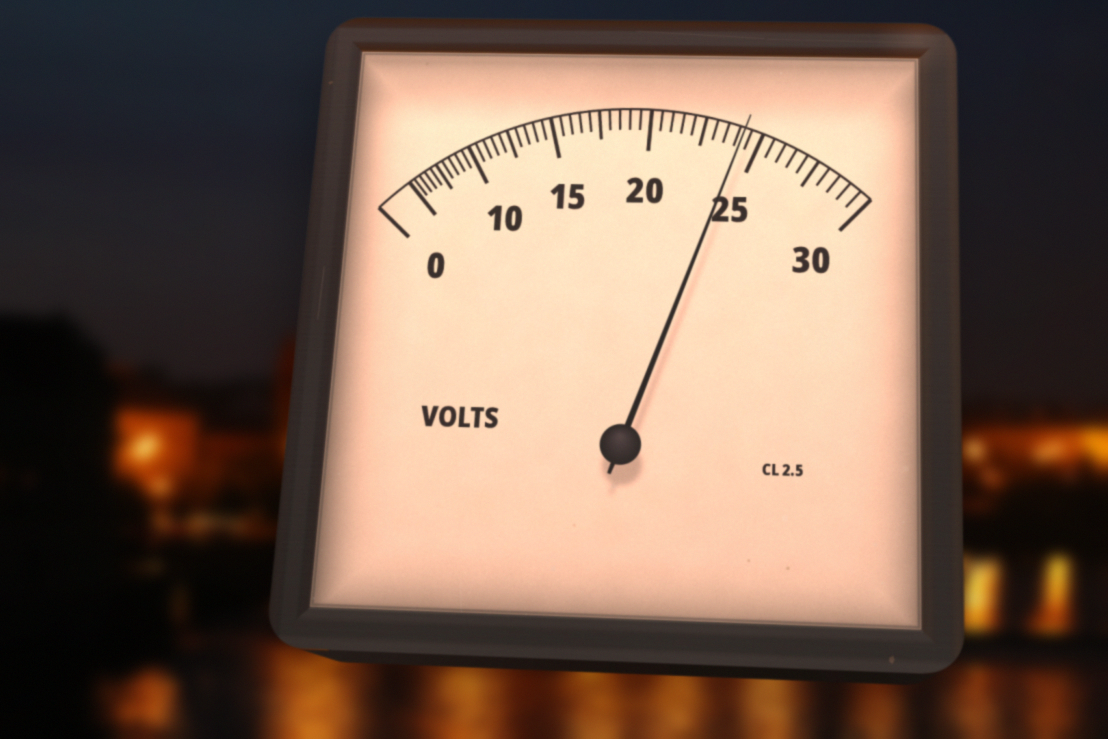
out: **24.25** V
